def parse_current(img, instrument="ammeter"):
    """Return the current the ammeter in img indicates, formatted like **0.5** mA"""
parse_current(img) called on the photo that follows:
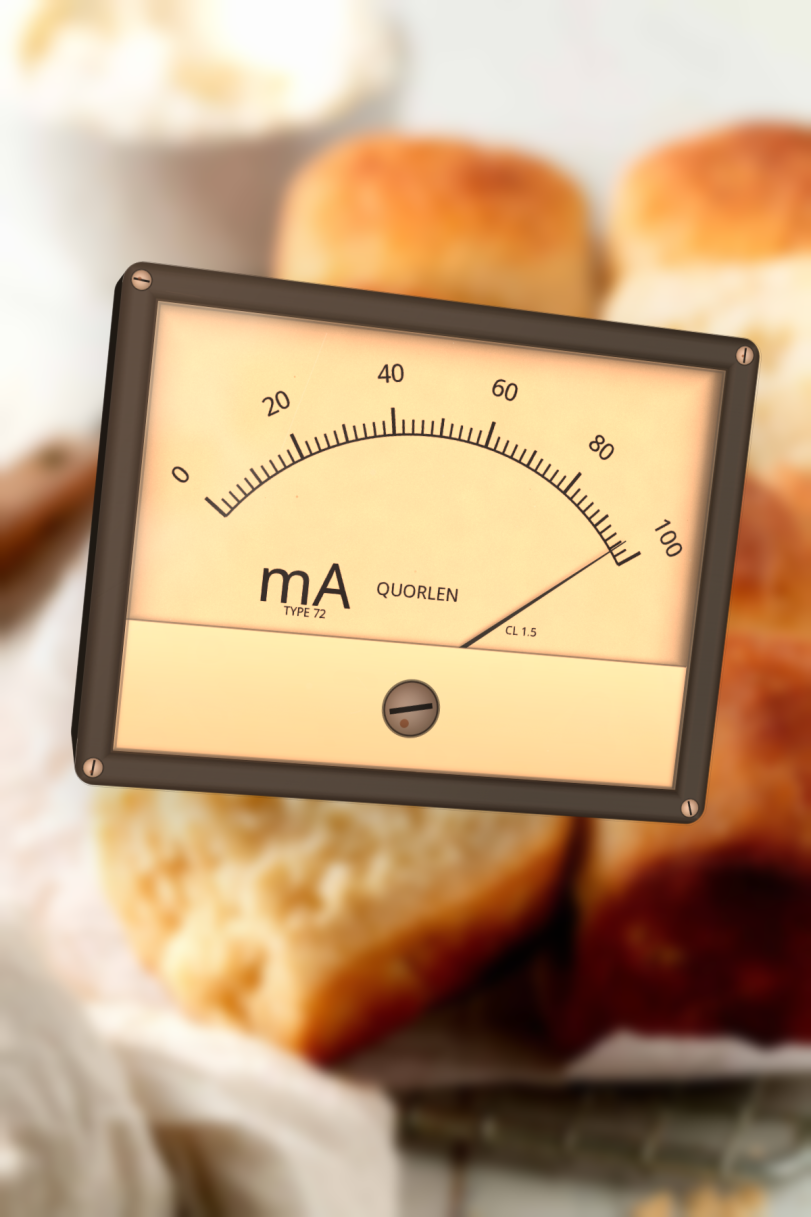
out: **96** mA
